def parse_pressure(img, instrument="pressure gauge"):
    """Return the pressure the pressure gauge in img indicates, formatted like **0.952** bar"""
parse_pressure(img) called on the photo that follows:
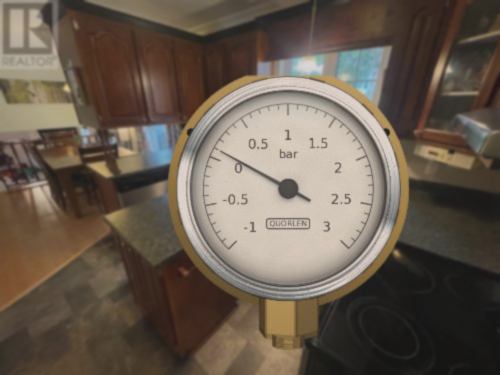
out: **0.1** bar
